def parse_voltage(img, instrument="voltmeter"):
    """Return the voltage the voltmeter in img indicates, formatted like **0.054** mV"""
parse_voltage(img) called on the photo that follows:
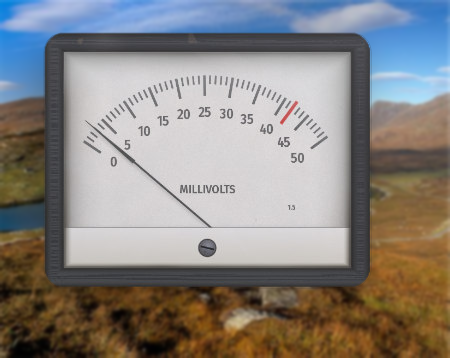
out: **3** mV
